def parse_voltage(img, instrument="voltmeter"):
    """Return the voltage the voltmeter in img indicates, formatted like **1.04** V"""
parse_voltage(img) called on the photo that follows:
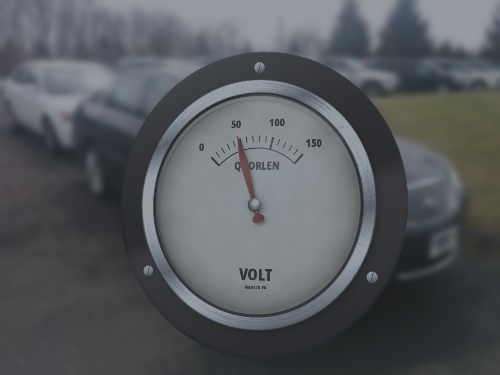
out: **50** V
